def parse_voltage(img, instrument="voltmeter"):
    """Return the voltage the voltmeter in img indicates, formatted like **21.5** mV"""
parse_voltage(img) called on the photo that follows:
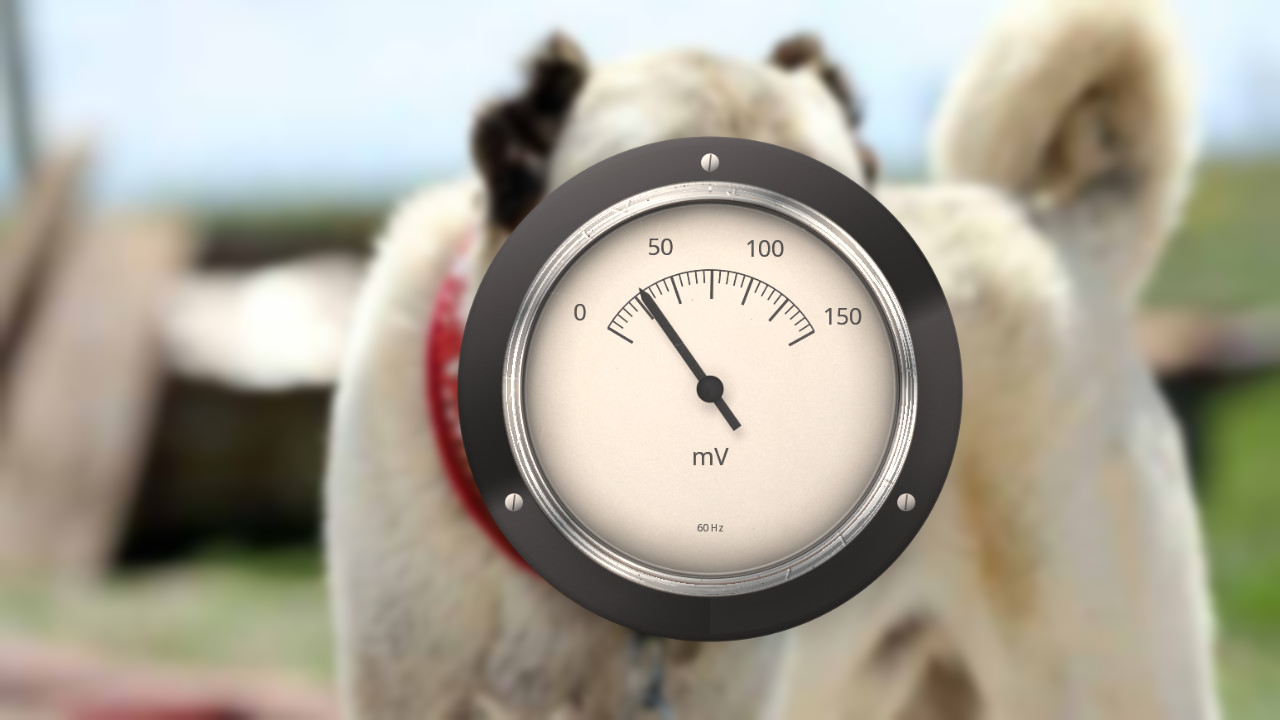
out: **30** mV
